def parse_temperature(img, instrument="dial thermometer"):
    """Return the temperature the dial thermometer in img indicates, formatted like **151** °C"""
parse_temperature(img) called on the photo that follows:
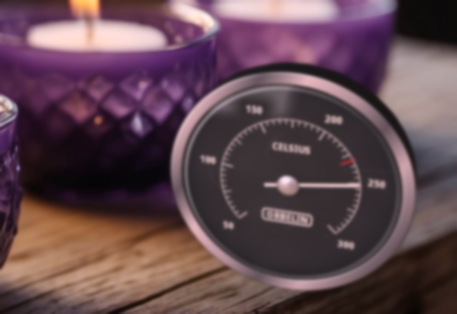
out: **250** °C
